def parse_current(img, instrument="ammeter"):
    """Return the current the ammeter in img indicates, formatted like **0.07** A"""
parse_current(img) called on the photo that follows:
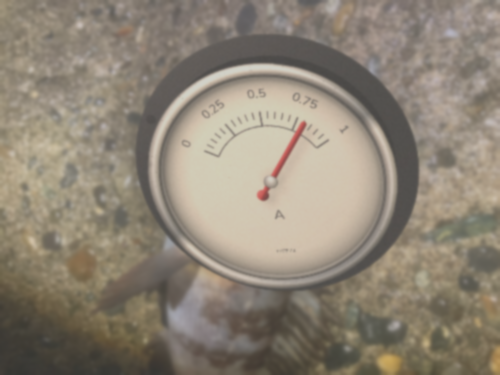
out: **0.8** A
